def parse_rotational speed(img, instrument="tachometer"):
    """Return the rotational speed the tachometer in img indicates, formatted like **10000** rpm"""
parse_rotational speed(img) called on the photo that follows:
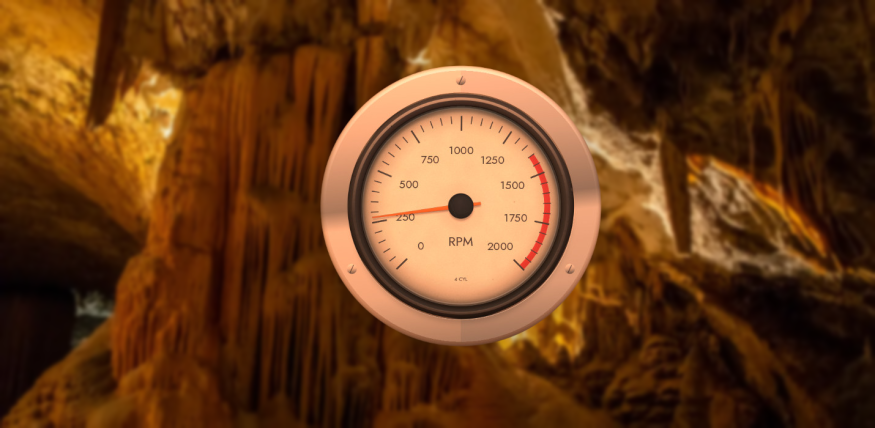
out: **275** rpm
